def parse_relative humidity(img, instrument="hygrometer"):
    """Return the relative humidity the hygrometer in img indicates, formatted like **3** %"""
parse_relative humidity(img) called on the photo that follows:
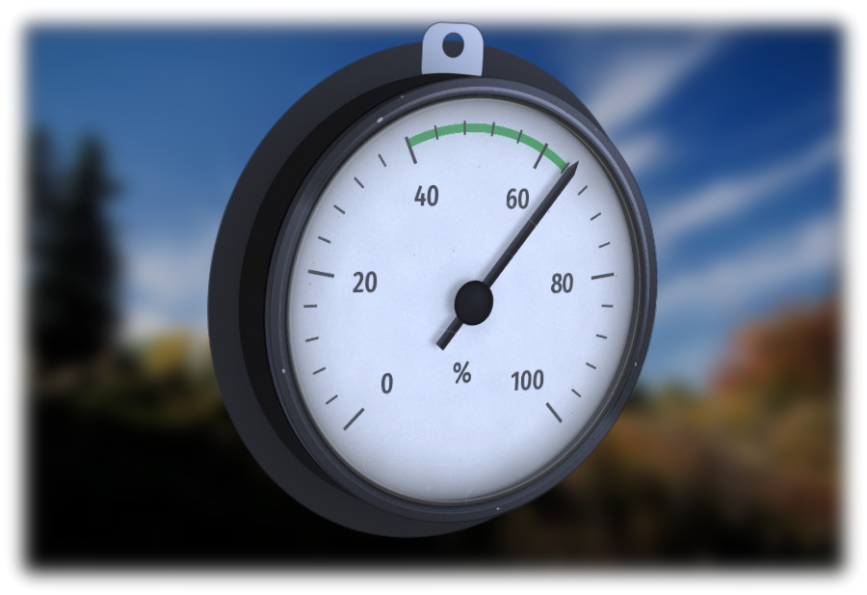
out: **64** %
